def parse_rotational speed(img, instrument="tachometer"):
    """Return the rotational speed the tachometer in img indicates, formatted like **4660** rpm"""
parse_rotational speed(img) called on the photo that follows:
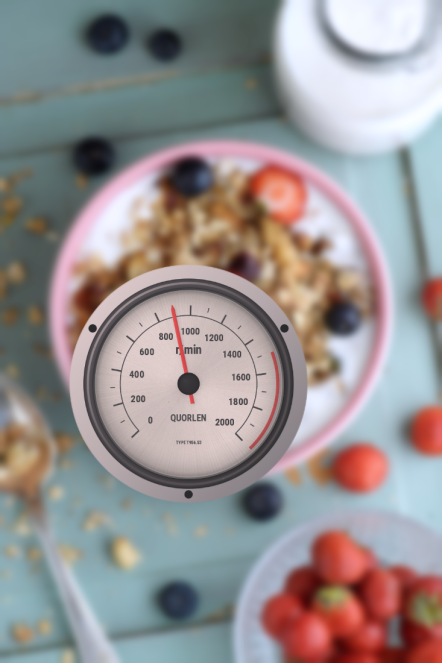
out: **900** rpm
